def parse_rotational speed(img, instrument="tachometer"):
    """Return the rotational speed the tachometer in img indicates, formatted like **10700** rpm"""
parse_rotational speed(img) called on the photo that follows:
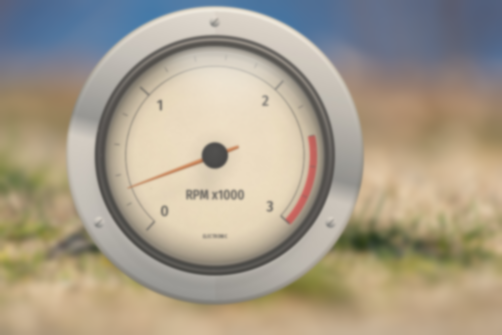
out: **300** rpm
